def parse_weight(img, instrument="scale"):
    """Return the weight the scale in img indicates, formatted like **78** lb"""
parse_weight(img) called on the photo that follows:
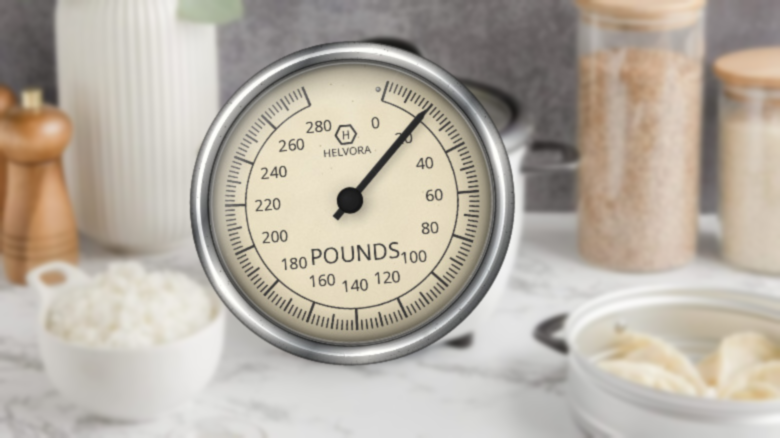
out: **20** lb
